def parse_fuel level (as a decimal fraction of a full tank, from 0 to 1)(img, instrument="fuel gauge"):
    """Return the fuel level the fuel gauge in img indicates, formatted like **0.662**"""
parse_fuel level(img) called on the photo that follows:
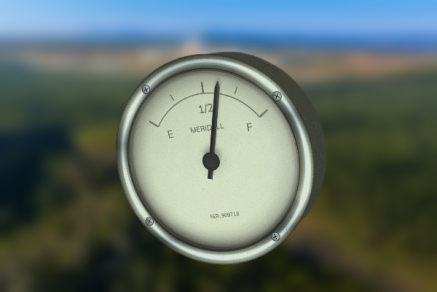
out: **0.625**
